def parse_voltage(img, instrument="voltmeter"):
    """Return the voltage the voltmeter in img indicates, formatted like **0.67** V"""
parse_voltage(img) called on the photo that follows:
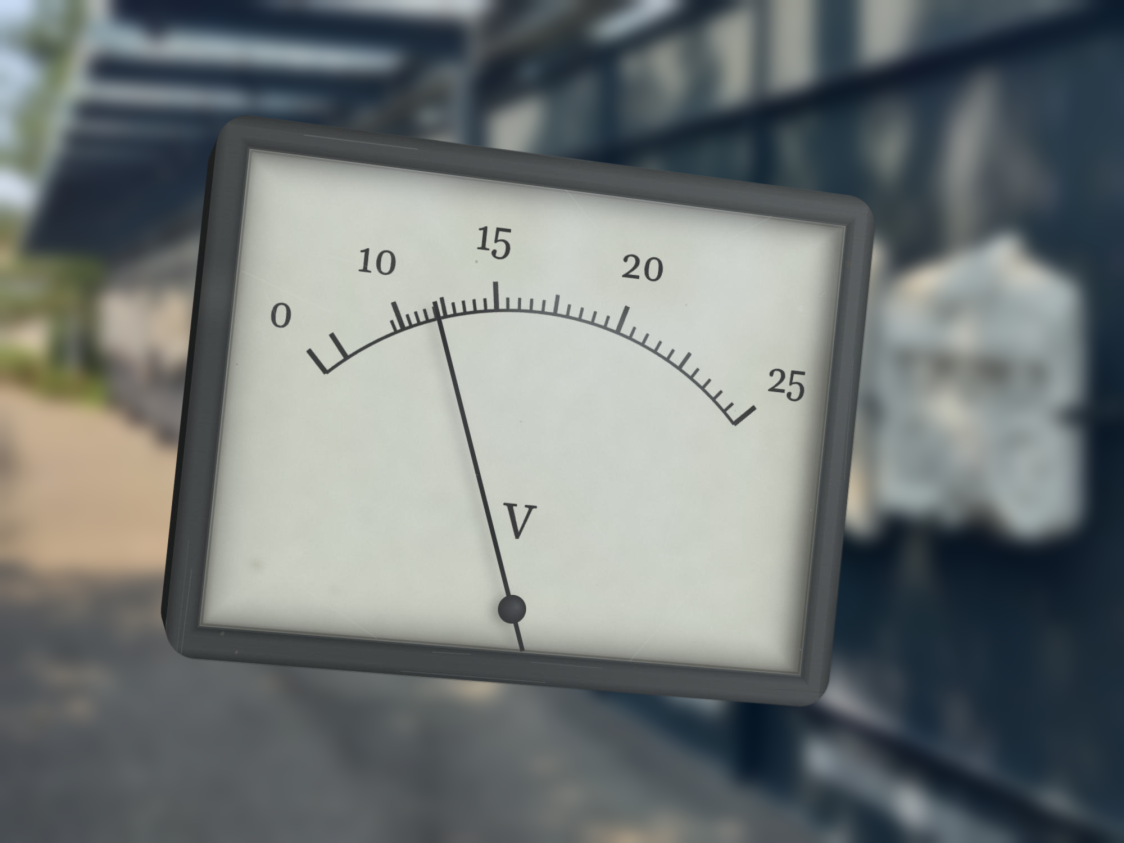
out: **12** V
